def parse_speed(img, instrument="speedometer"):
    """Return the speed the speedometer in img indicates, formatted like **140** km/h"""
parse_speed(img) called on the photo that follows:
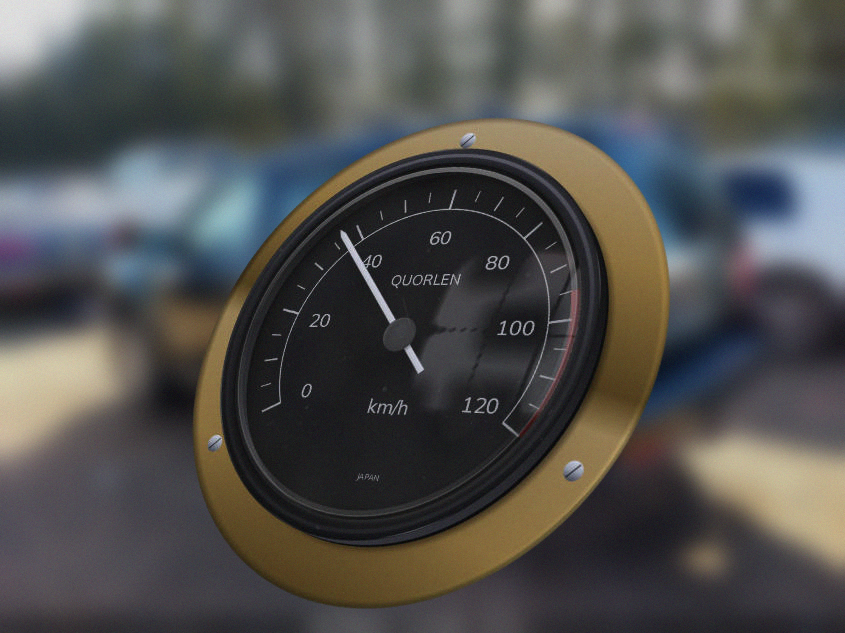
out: **37.5** km/h
